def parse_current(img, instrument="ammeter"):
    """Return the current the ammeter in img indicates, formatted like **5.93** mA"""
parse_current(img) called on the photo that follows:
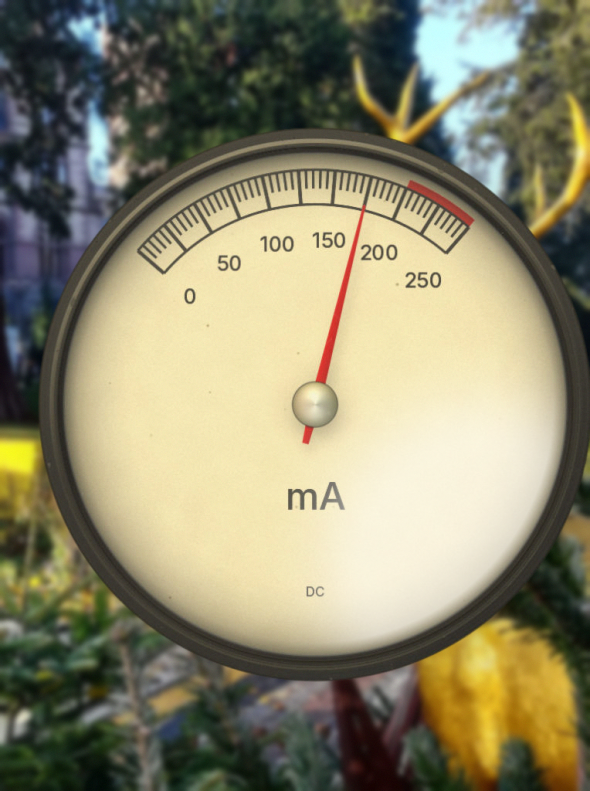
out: **175** mA
